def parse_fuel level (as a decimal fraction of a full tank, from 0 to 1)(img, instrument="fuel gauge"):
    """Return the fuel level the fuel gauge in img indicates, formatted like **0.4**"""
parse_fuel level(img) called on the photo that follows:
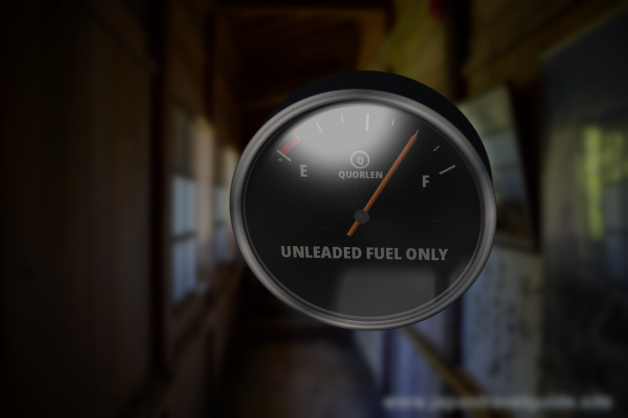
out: **0.75**
